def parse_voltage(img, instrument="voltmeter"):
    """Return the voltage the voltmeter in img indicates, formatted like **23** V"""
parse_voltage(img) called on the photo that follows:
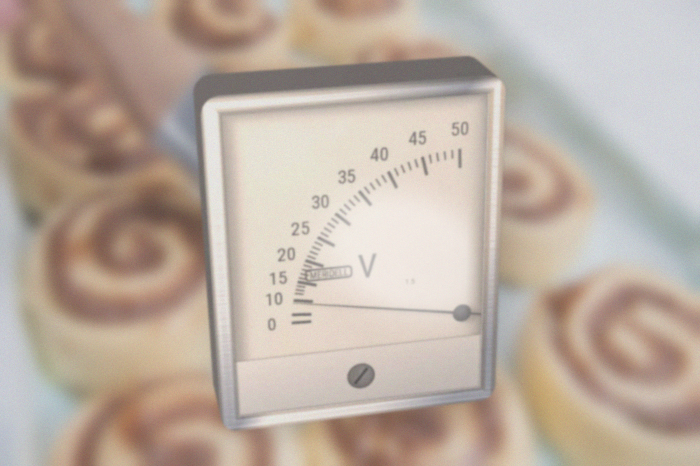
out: **10** V
